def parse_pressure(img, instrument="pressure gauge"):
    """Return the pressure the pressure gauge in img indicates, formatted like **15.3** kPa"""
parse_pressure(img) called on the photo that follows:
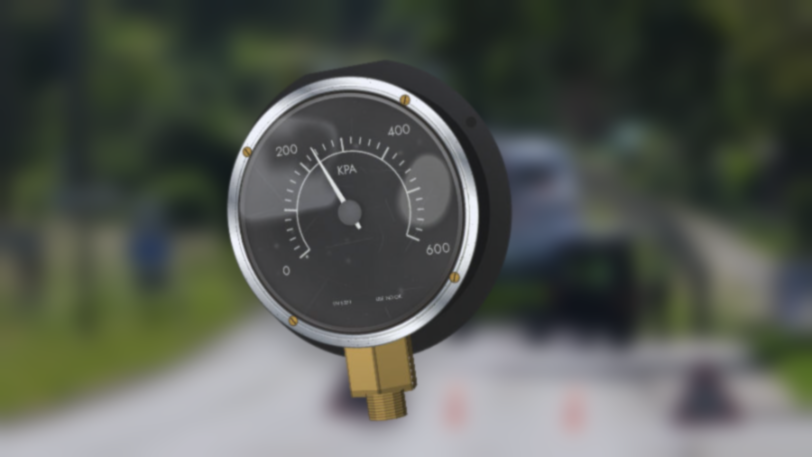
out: **240** kPa
